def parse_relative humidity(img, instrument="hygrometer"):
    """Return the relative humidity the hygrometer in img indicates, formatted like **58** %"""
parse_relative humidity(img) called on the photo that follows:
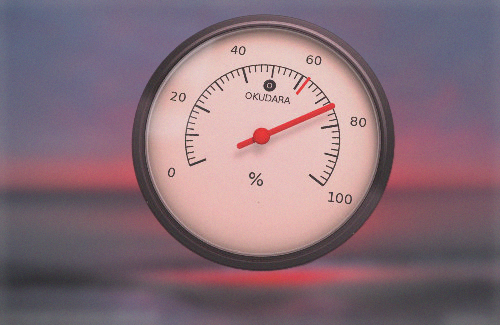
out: **74** %
